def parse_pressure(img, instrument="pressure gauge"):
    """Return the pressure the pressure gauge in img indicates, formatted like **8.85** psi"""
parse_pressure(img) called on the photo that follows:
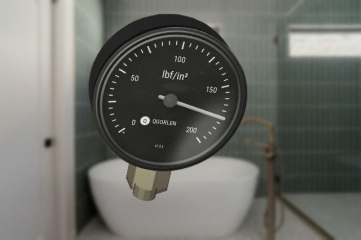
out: **175** psi
